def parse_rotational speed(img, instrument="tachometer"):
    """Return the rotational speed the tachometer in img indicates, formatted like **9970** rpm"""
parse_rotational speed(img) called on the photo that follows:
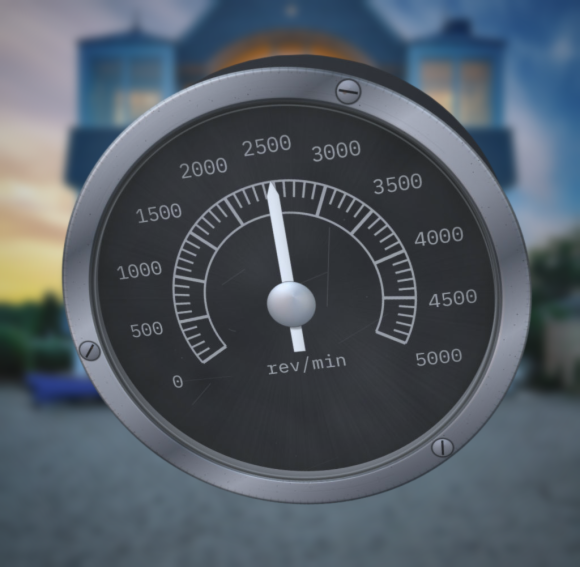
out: **2500** rpm
